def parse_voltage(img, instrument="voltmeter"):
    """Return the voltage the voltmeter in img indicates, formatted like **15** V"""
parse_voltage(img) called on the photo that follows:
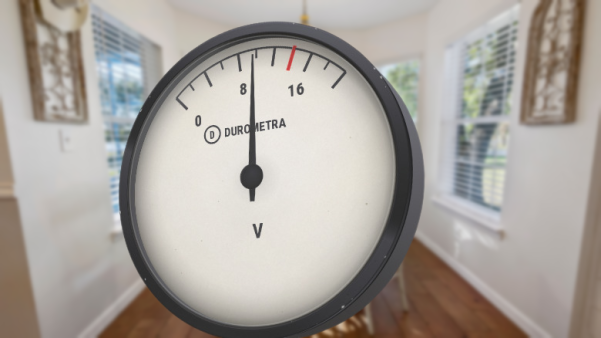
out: **10** V
